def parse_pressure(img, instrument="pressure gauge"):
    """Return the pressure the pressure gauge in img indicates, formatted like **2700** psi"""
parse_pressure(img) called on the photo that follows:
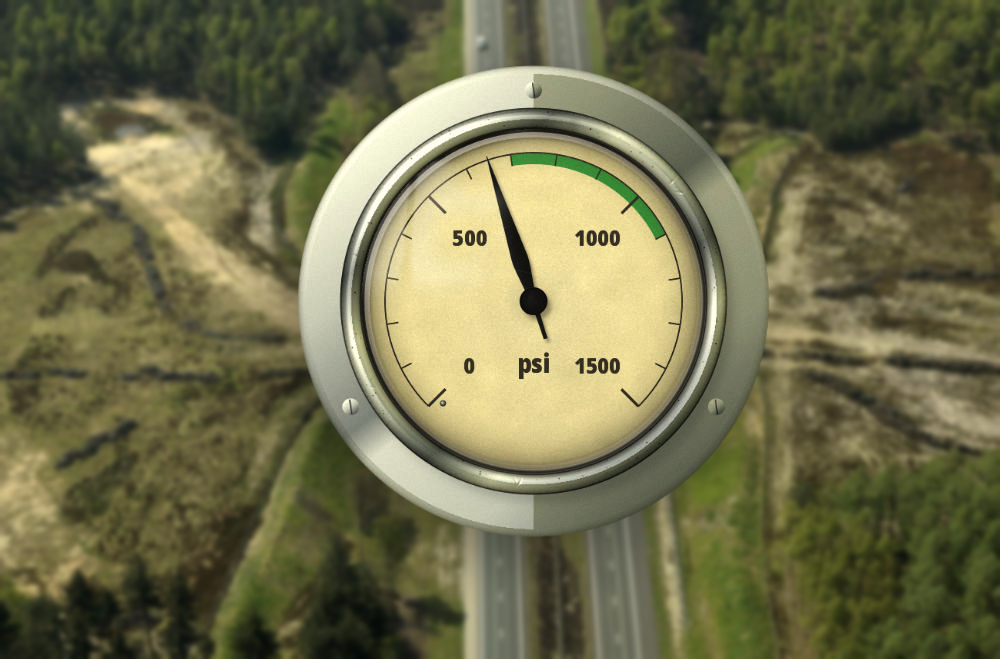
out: **650** psi
